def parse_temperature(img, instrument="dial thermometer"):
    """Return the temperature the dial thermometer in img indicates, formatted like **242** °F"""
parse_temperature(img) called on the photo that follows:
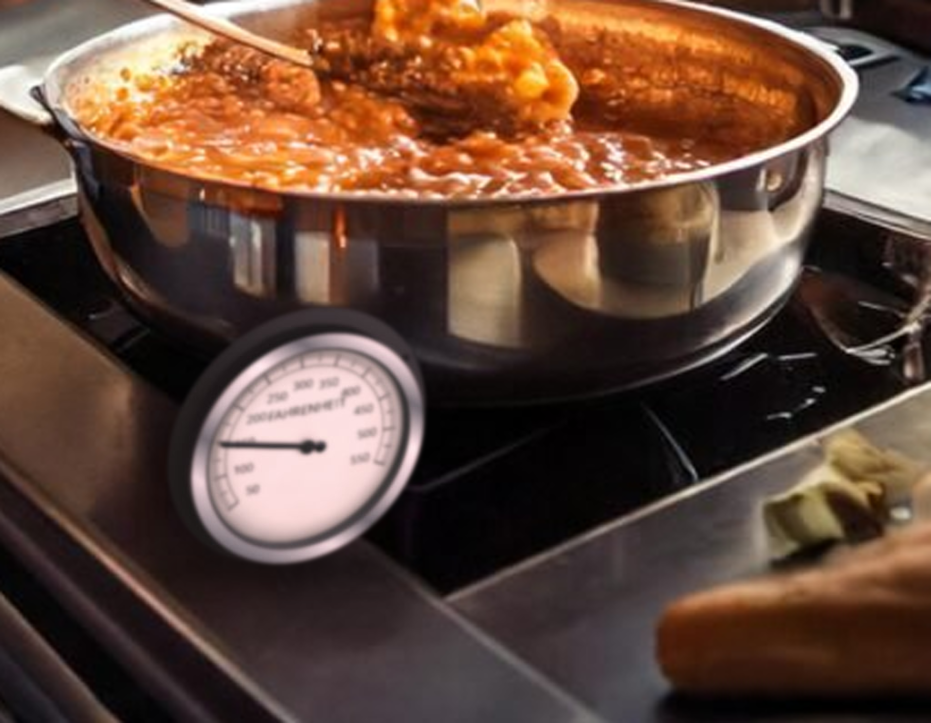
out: **150** °F
